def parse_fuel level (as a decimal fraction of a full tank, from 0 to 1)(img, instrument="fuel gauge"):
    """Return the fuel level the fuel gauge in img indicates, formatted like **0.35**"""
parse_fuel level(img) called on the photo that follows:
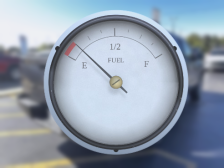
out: **0.125**
